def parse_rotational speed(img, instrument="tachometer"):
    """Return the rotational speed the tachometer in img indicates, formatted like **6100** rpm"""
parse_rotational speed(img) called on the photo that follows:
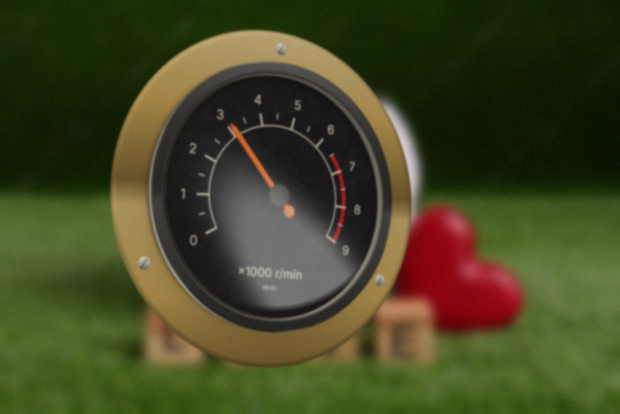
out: **3000** rpm
